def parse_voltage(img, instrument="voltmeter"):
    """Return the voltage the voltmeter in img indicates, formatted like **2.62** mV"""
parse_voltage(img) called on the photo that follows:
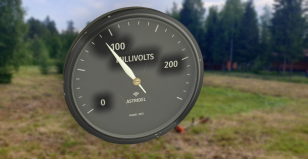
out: **90** mV
